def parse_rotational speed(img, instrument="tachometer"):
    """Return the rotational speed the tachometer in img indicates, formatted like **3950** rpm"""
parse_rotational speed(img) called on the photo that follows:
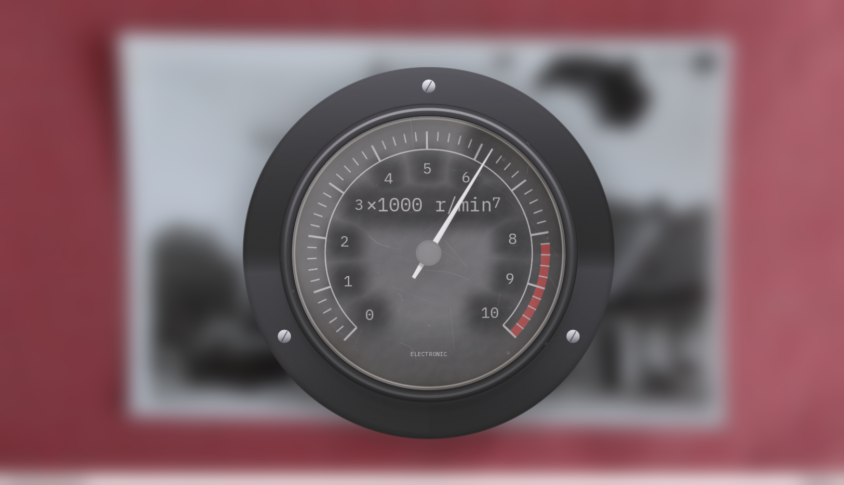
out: **6200** rpm
